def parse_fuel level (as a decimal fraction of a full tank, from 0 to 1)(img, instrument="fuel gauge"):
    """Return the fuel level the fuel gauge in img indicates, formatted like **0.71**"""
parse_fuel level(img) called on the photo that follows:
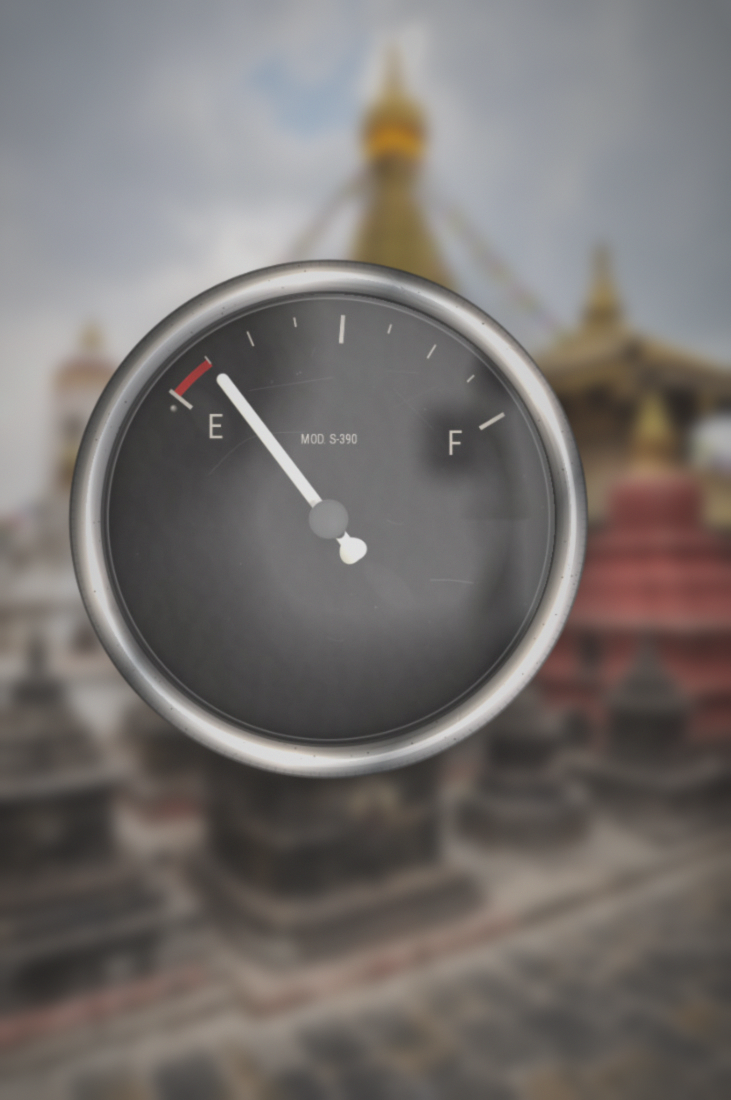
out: **0.125**
